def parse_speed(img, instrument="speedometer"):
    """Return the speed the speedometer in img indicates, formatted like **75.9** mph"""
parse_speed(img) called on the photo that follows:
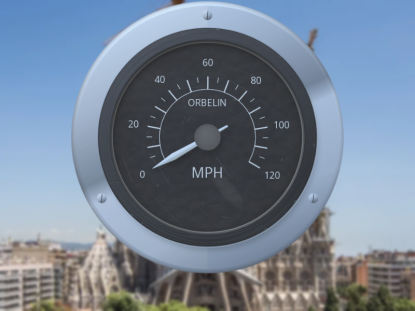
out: **0** mph
